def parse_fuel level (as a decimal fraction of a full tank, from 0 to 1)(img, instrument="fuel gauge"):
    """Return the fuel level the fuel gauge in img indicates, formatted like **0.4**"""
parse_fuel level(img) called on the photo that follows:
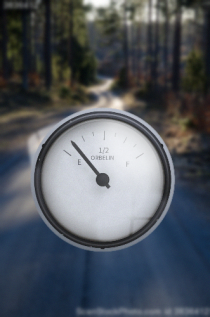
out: **0.125**
